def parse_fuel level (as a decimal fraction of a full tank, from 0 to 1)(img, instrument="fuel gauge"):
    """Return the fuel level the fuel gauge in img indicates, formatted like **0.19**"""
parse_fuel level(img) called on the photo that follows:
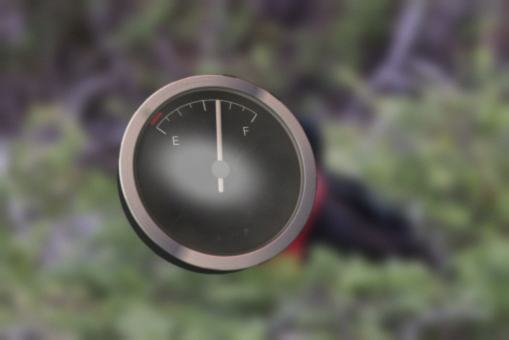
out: **0.625**
